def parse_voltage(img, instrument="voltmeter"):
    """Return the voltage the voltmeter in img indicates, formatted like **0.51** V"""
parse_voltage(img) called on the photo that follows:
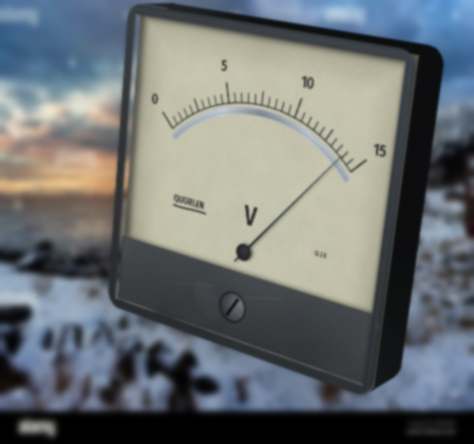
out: **14** V
